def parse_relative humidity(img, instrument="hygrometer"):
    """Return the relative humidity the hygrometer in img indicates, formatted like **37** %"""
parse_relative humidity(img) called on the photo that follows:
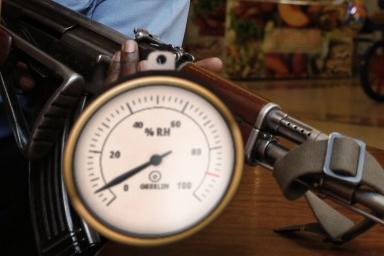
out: **6** %
